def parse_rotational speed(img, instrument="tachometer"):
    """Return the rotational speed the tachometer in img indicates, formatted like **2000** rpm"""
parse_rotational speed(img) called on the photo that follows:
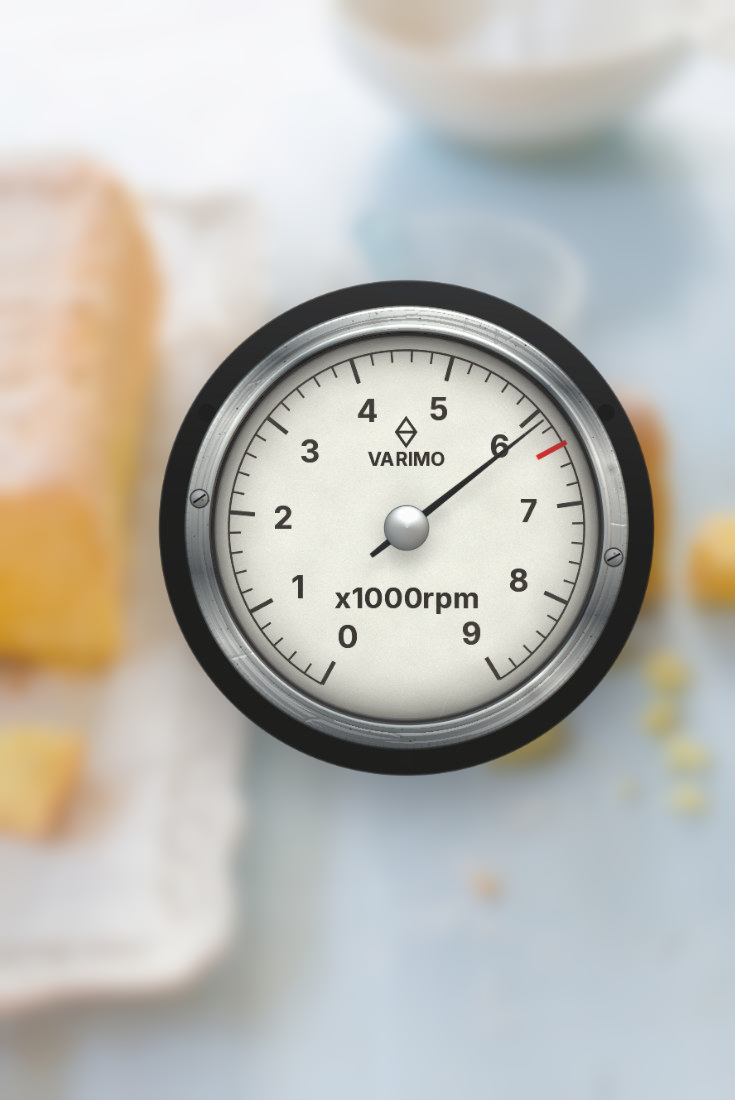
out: **6100** rpm
